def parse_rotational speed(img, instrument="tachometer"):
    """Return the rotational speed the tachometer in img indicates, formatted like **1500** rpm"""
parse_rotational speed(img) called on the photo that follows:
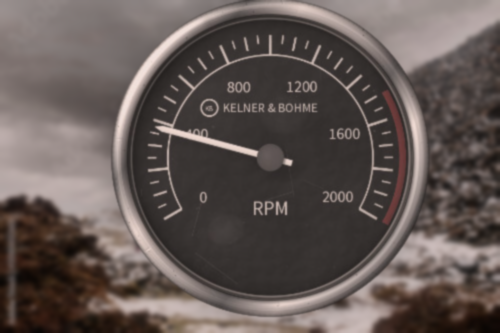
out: **375** rpm
